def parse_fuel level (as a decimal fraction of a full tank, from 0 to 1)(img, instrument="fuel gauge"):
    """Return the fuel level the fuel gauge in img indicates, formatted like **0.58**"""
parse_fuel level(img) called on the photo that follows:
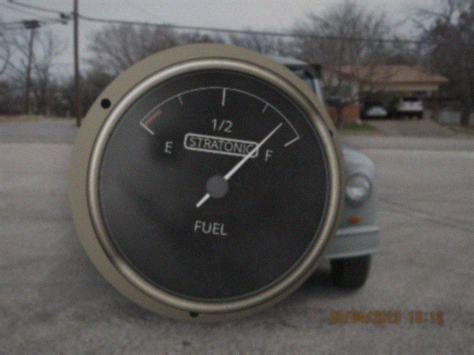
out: **0.875**
